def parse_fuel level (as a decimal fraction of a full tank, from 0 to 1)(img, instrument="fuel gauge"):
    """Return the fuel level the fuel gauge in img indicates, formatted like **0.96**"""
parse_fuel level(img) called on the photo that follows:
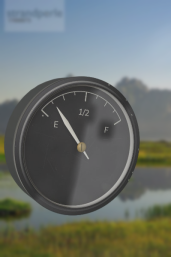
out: **0.125**
